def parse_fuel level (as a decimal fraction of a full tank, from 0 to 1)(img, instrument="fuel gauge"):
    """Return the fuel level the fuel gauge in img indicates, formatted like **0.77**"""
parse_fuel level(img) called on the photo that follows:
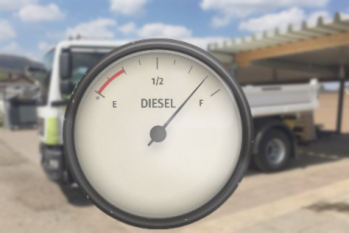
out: **0.875**
